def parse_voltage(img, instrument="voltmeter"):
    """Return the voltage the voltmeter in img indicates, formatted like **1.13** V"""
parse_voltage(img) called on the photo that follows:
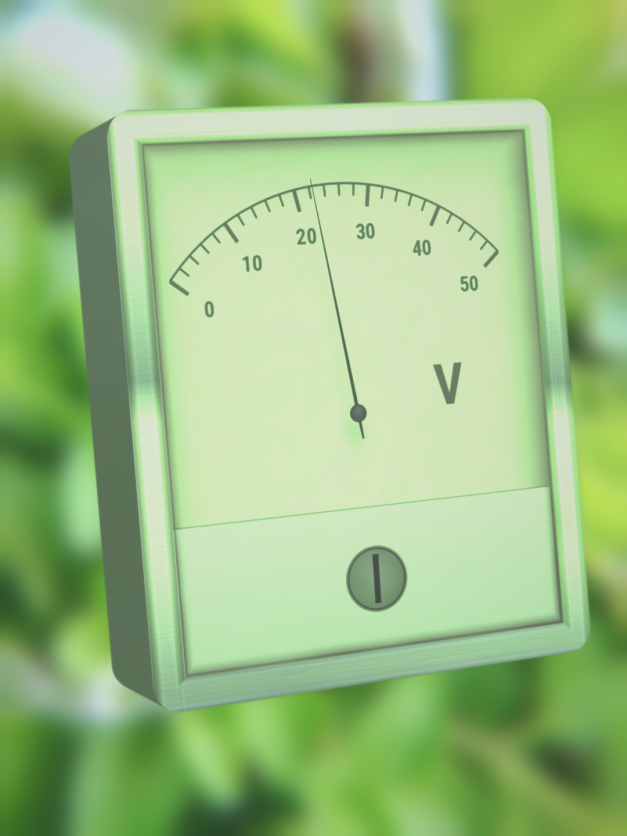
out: **22** V
